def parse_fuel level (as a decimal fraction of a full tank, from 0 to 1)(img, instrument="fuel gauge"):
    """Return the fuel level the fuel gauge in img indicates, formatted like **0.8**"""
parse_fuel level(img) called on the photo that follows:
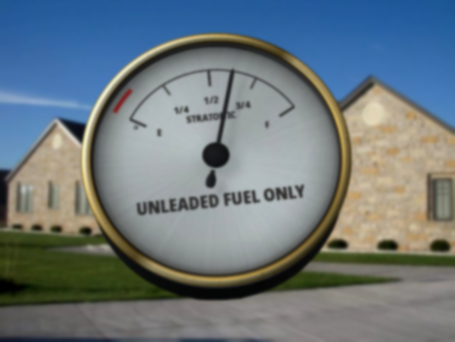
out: **0.625**
